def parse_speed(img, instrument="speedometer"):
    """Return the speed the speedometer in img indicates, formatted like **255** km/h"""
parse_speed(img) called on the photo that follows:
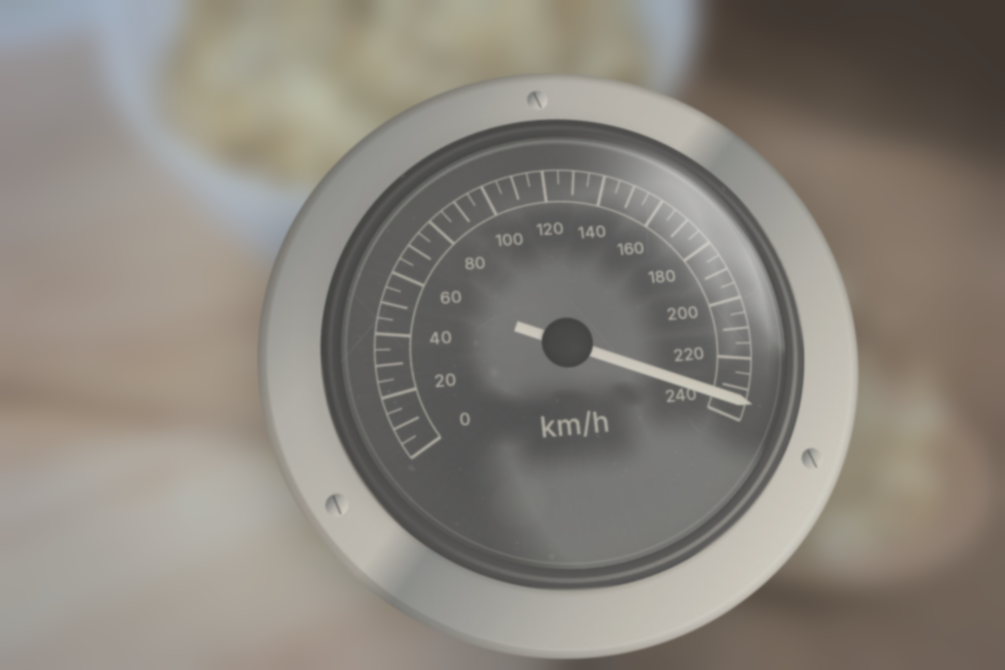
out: **235** km/h
